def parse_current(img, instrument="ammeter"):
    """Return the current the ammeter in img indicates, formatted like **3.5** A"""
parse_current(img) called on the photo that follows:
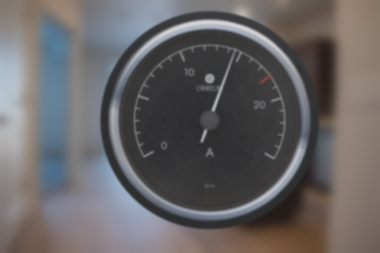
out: **14.5** A
